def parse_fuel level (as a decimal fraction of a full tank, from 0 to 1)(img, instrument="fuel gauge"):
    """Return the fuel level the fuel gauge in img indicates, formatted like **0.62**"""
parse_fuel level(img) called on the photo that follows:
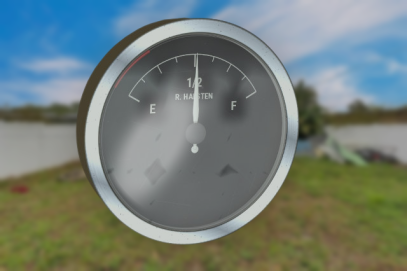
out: **0.5**
